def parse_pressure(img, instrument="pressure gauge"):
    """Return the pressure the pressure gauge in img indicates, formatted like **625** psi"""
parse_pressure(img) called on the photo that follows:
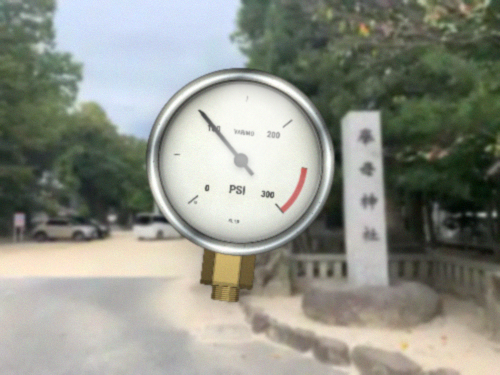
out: **100** psi
